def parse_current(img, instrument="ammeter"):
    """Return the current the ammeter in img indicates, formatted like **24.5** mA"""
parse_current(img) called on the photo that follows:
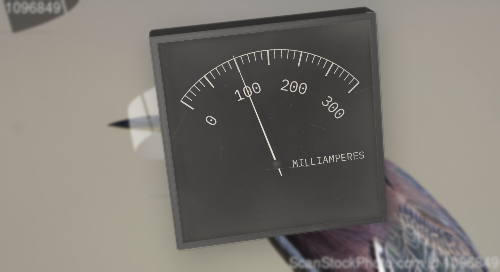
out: **100** mA
